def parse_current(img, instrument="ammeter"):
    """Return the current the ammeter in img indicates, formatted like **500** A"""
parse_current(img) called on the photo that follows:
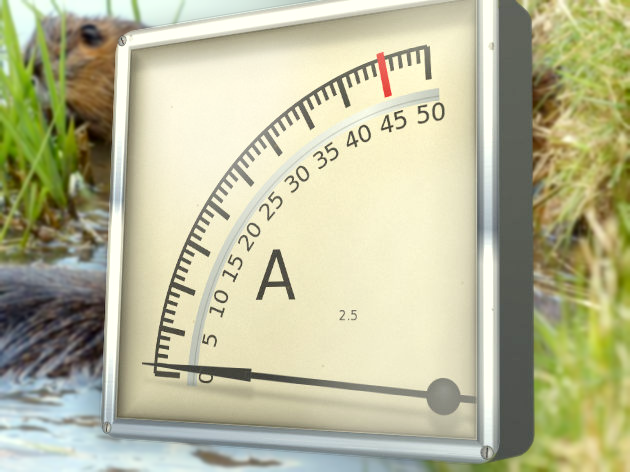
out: **1** A
